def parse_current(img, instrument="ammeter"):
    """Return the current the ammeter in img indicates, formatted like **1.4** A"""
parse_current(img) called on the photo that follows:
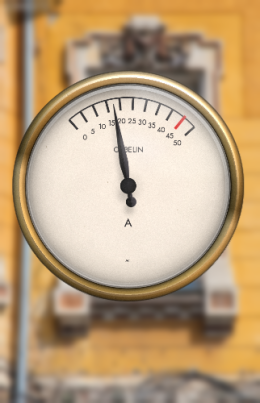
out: **17.5** A
